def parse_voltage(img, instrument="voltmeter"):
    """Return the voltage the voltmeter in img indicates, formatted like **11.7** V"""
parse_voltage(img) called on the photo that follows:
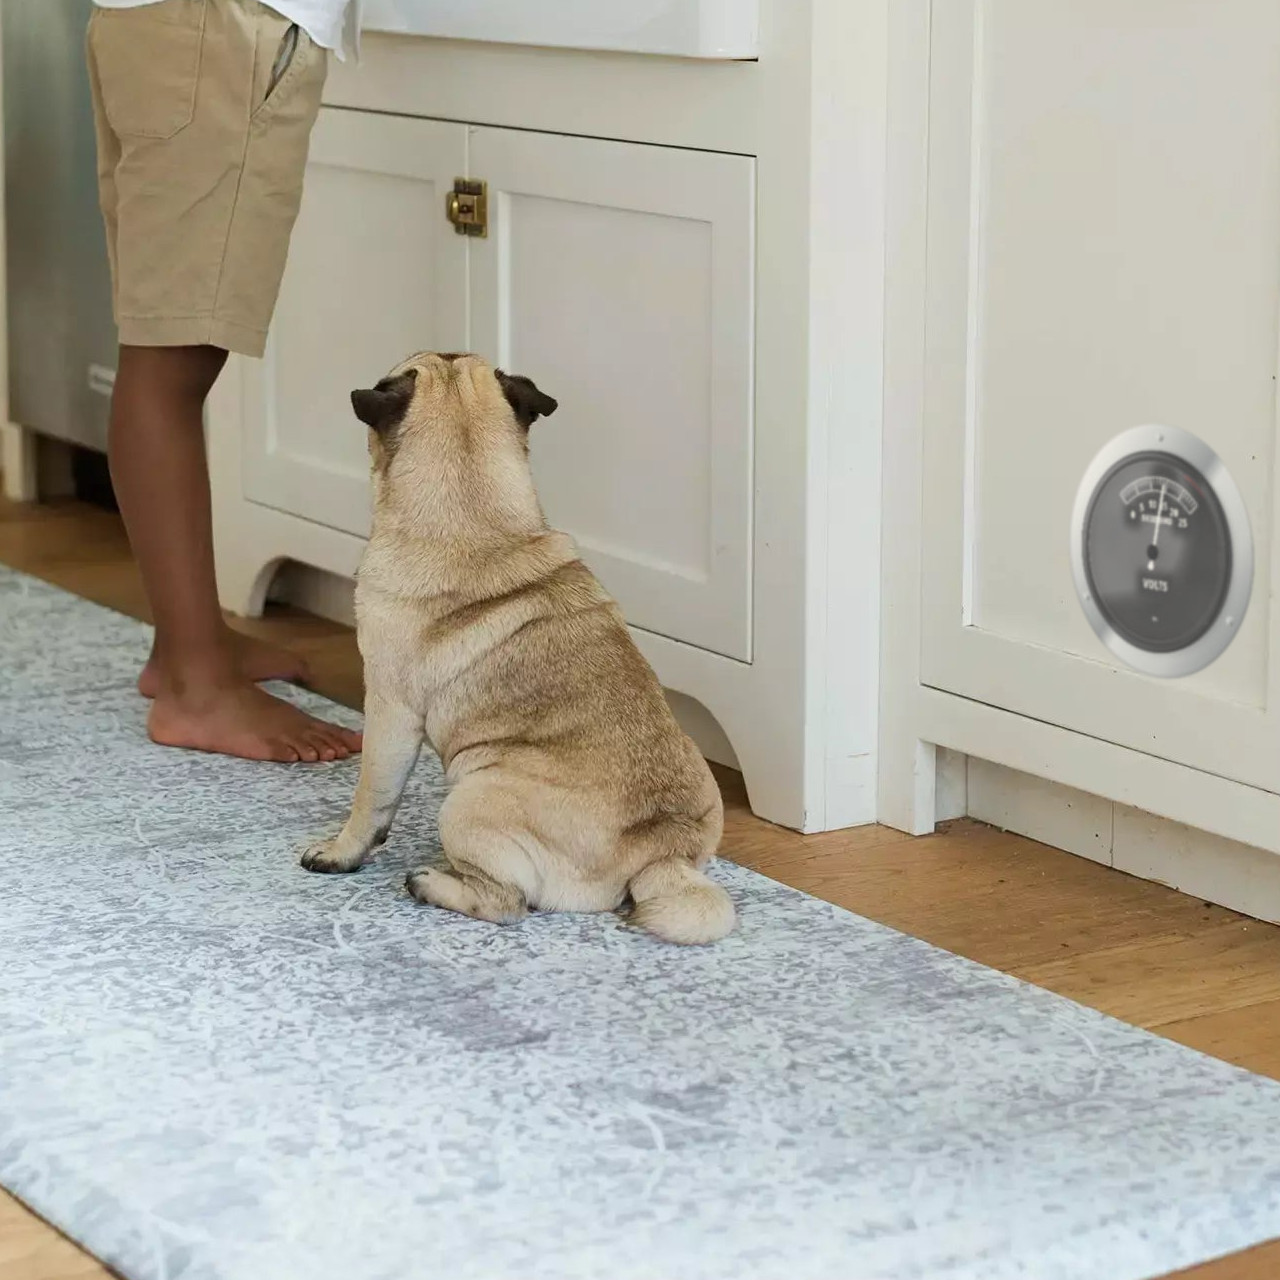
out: **15** V
